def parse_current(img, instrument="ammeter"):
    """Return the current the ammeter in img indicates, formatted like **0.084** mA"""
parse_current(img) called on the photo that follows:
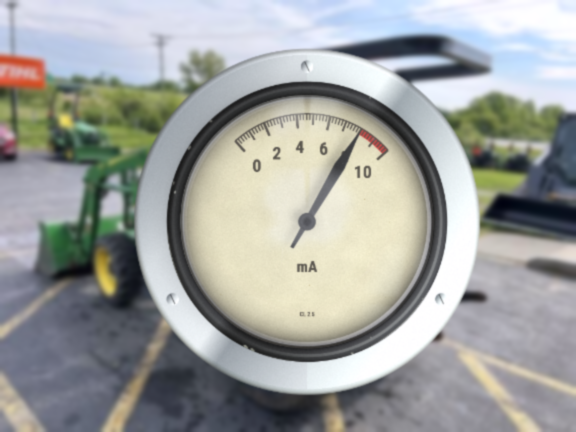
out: **8** mA
